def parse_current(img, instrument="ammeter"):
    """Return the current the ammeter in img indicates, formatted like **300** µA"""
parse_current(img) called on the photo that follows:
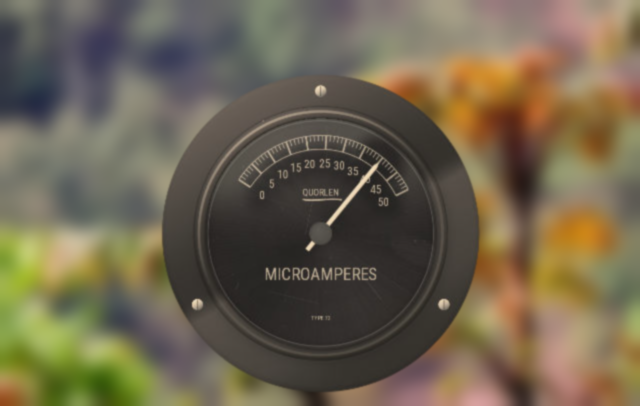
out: **40** µA
